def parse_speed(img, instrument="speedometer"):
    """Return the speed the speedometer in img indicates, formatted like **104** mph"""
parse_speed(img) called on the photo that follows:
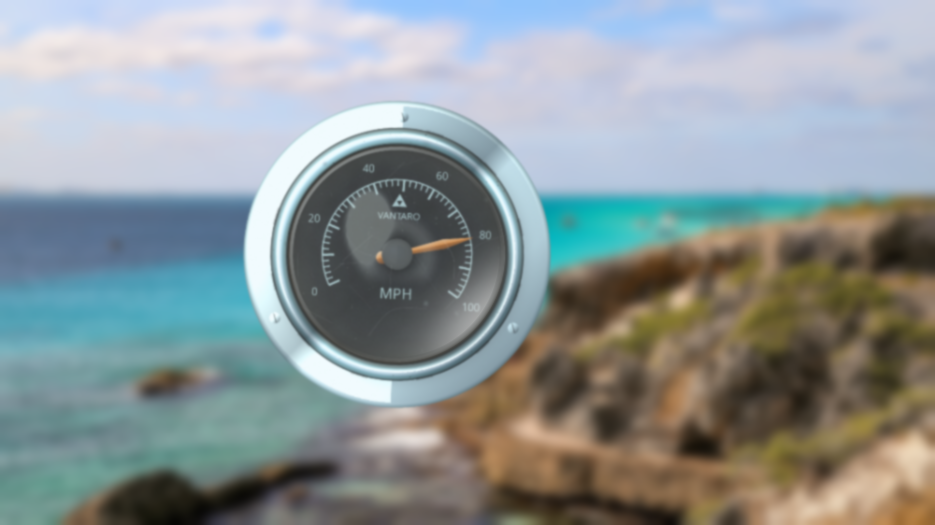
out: **80** mph
